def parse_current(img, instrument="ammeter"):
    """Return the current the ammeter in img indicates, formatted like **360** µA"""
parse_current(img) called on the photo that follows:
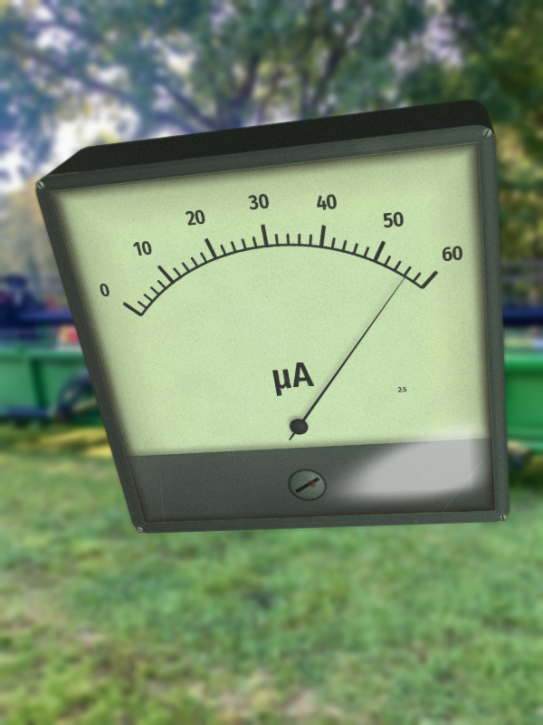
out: **56** µA
